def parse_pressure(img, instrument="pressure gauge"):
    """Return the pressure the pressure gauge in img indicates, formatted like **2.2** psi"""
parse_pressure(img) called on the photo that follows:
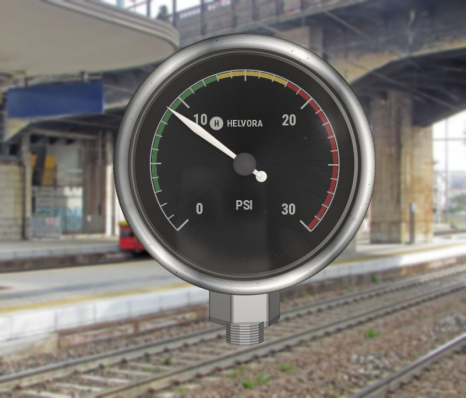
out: **9** psi
